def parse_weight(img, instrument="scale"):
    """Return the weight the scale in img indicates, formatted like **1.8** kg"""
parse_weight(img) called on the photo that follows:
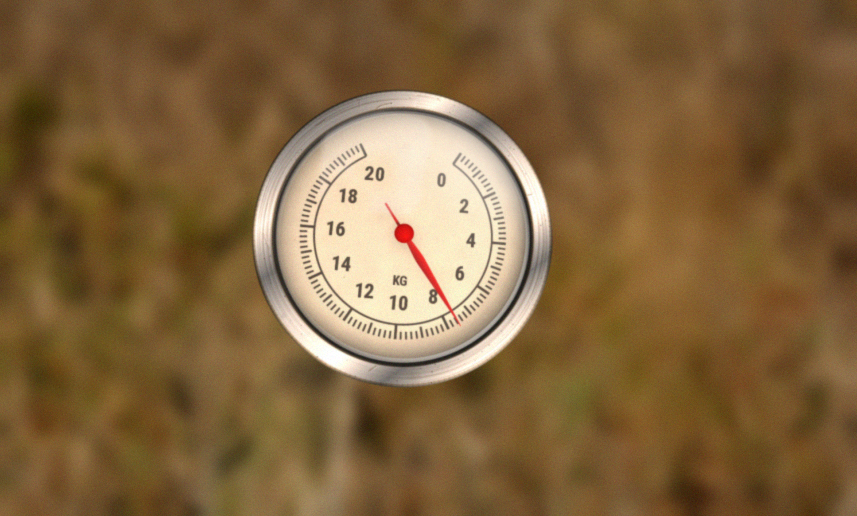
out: **7.6** kg
